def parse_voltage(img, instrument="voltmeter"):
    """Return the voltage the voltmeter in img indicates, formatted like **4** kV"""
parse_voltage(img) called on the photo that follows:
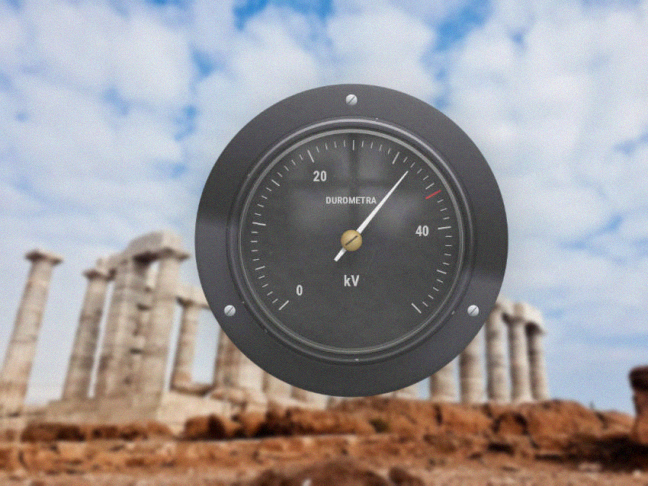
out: **32** kV
